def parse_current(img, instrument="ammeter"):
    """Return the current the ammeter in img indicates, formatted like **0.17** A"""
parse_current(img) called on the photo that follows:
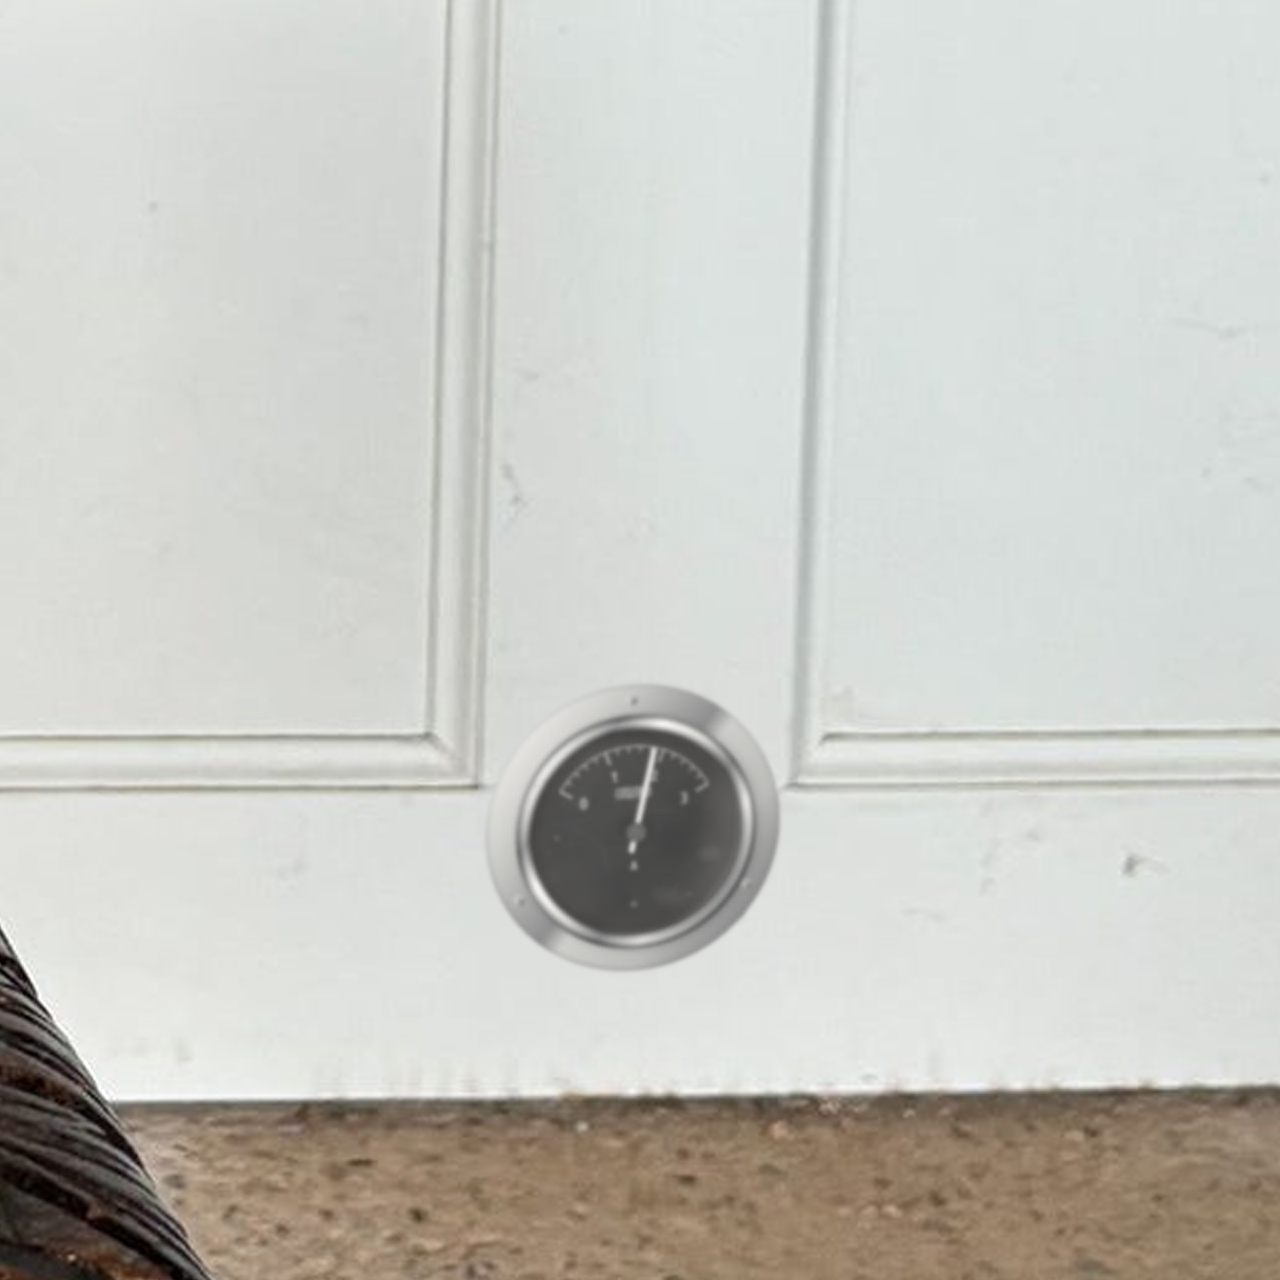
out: **1.8** A
